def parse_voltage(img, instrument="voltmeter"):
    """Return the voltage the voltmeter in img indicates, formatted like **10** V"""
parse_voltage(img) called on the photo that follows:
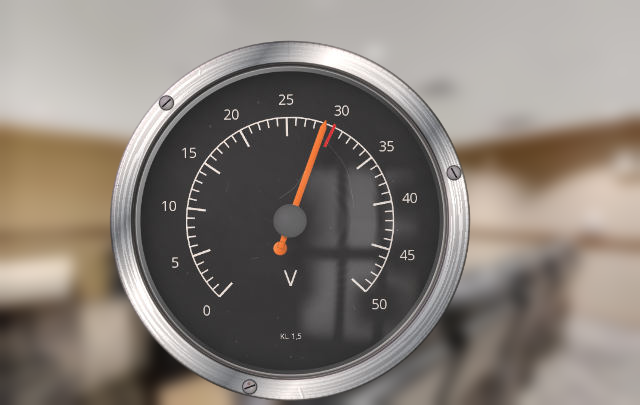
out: **29** V
